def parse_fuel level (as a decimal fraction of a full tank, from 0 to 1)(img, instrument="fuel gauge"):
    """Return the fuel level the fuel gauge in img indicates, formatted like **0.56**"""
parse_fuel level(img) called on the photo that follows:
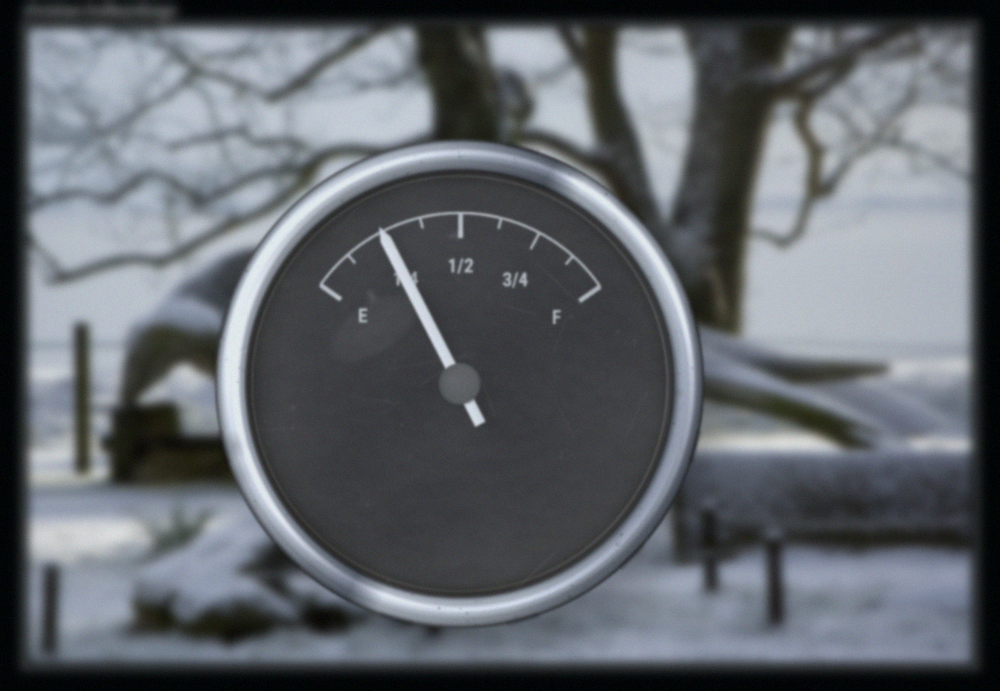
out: **0.25**
